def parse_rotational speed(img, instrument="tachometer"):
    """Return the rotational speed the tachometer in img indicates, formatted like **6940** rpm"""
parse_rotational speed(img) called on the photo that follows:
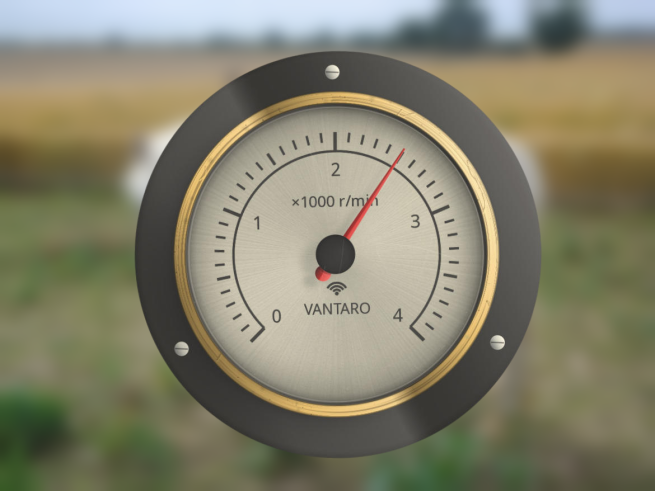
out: **2500** rpm
